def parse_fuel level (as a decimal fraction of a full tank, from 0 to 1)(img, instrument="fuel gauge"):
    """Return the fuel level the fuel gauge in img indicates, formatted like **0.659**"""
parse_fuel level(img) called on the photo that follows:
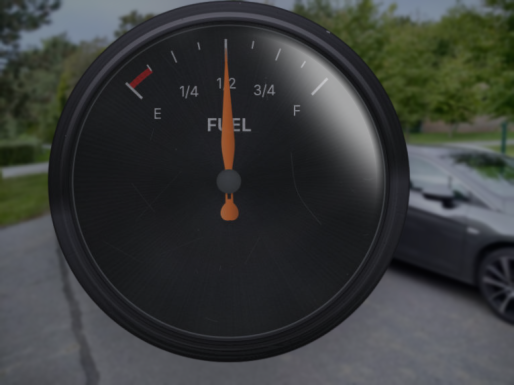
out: **0.5**
